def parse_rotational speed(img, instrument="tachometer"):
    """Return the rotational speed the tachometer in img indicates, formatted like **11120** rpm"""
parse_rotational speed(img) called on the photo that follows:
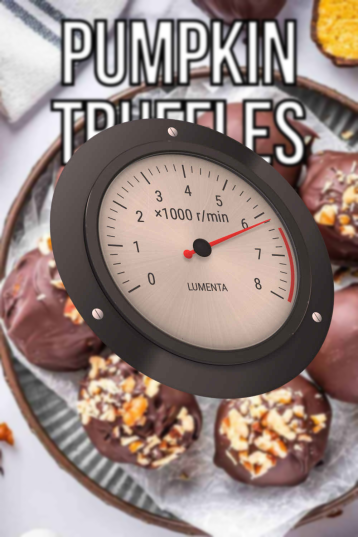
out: **6200** rpm
